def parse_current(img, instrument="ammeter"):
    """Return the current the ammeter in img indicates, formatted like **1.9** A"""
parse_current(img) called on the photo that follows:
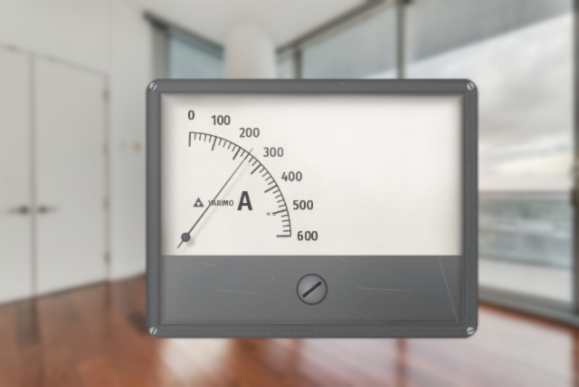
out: **240** A
